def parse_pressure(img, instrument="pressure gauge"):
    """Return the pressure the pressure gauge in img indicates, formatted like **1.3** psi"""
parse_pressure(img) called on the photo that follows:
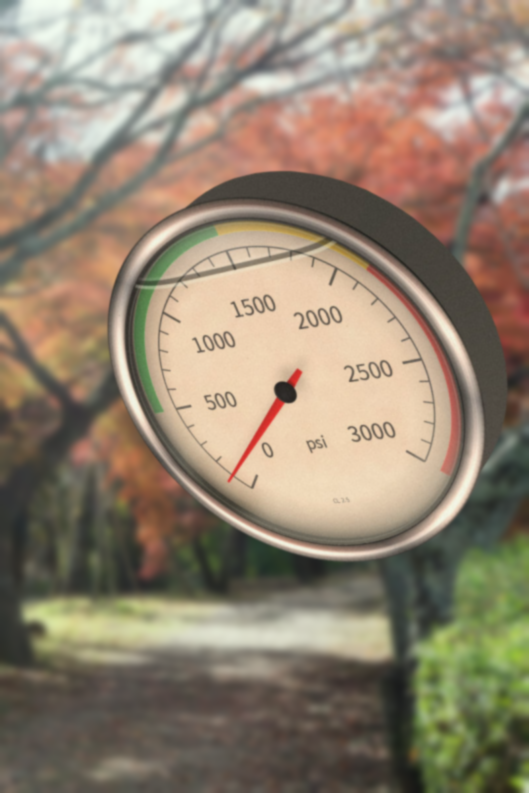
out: **100** psi
